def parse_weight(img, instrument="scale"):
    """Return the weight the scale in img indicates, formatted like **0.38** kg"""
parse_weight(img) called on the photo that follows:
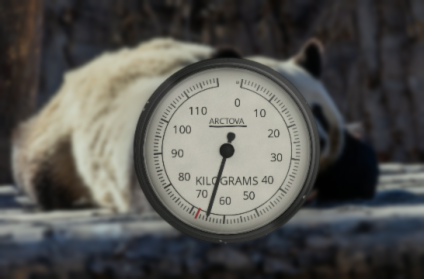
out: **65** kg
